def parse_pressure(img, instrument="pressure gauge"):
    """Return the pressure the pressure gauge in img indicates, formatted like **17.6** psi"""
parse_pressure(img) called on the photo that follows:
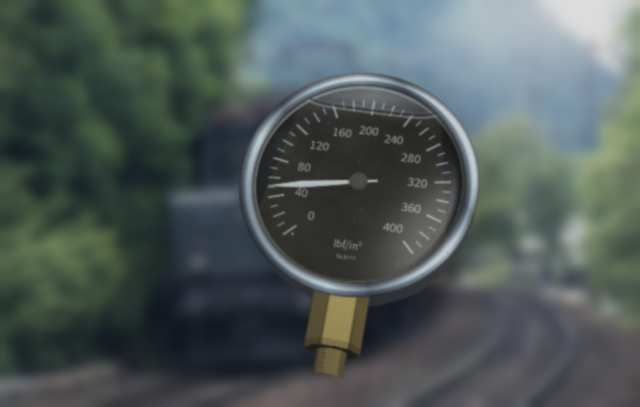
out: **50** psi
